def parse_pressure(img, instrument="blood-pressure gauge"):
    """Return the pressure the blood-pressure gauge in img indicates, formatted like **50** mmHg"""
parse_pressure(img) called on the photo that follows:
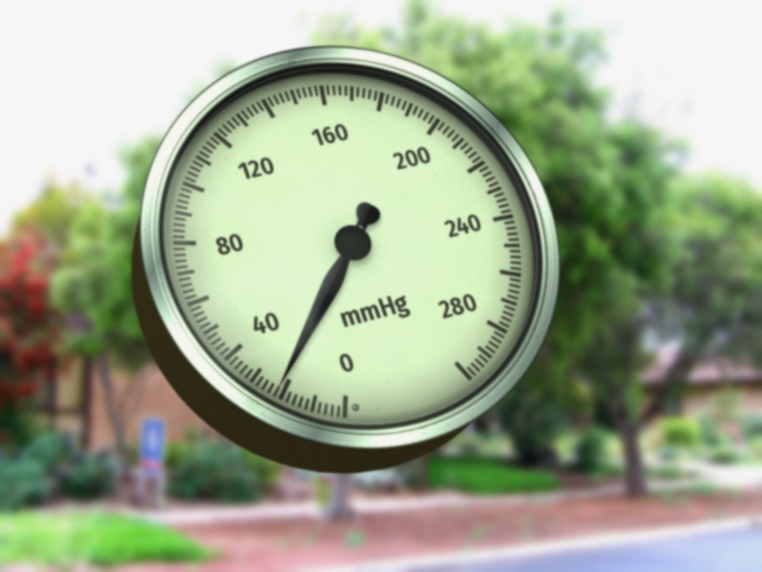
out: **22** mmHg
